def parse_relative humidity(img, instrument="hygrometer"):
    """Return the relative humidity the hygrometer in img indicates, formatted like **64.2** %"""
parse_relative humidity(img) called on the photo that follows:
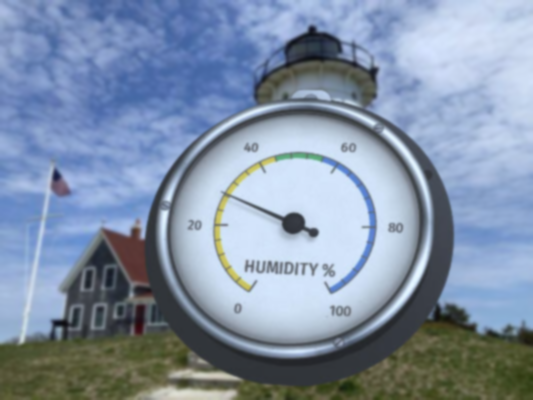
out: **28** %
